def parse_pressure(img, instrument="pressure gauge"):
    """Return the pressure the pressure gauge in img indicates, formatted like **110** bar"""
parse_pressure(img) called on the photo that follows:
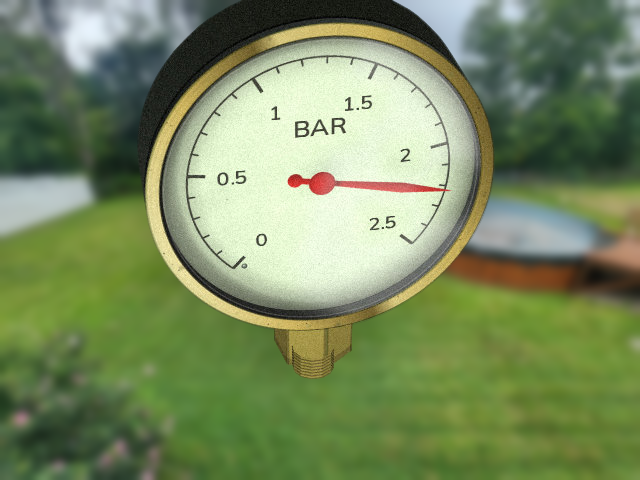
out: **2.2** bar
